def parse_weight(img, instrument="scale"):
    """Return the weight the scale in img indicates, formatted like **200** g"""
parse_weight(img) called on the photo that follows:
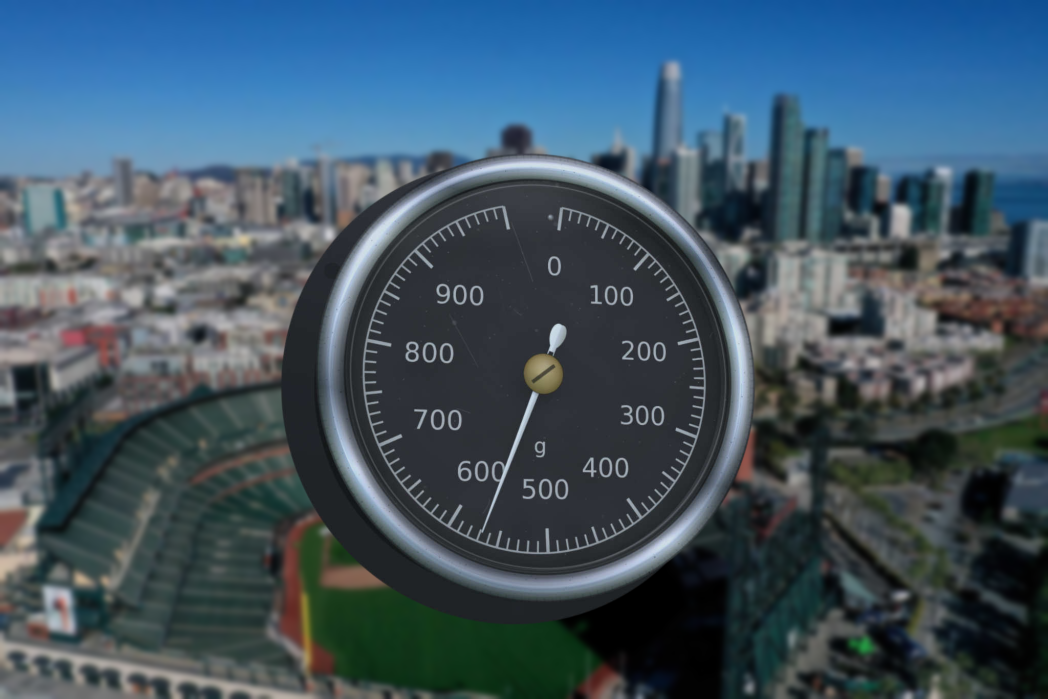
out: **570** g
